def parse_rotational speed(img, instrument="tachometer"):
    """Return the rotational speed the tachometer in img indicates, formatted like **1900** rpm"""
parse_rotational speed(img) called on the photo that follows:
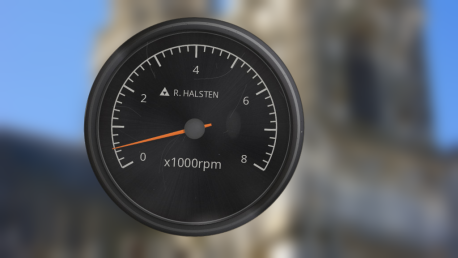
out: **500** rpm
